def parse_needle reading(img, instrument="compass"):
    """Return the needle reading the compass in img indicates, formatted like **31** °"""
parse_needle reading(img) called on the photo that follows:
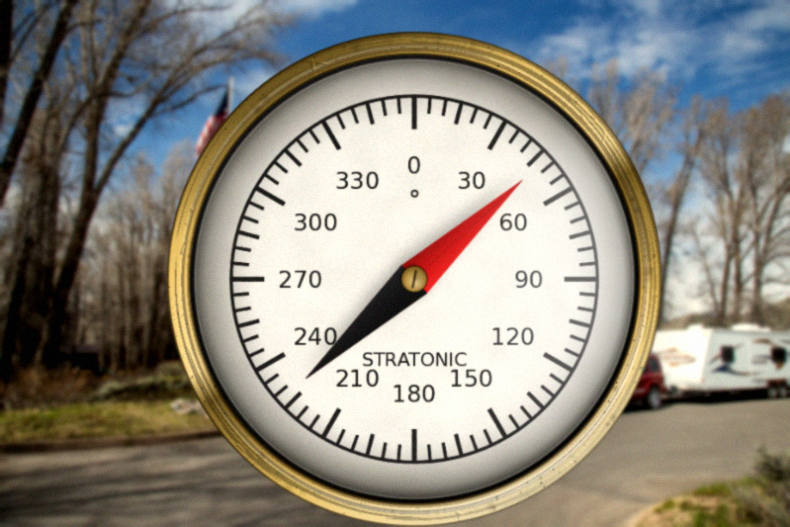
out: **47.5** °
